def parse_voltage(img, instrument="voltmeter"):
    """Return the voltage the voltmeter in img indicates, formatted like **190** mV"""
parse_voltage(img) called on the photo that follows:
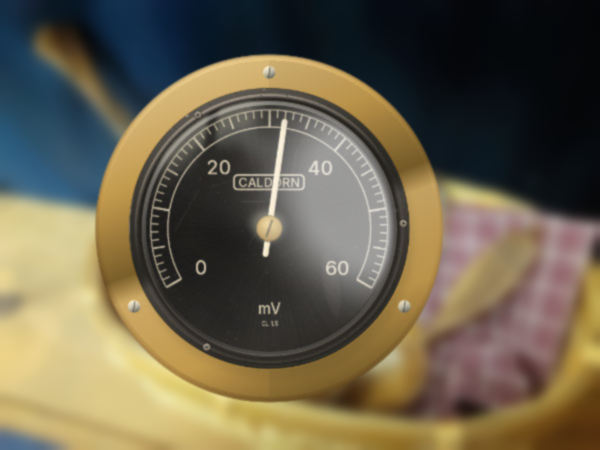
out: **32** mV
